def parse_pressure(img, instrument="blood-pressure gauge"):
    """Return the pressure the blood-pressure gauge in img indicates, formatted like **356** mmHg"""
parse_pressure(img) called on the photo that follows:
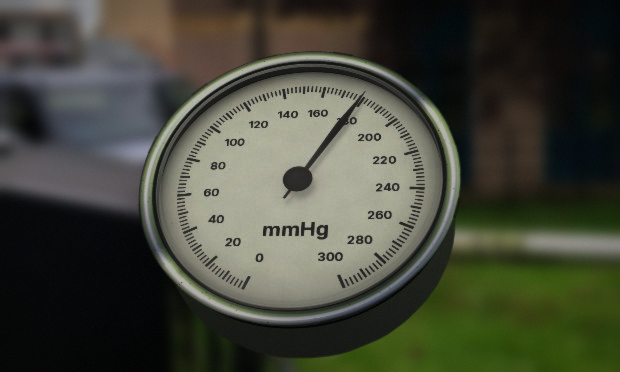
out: **180** mmHg
